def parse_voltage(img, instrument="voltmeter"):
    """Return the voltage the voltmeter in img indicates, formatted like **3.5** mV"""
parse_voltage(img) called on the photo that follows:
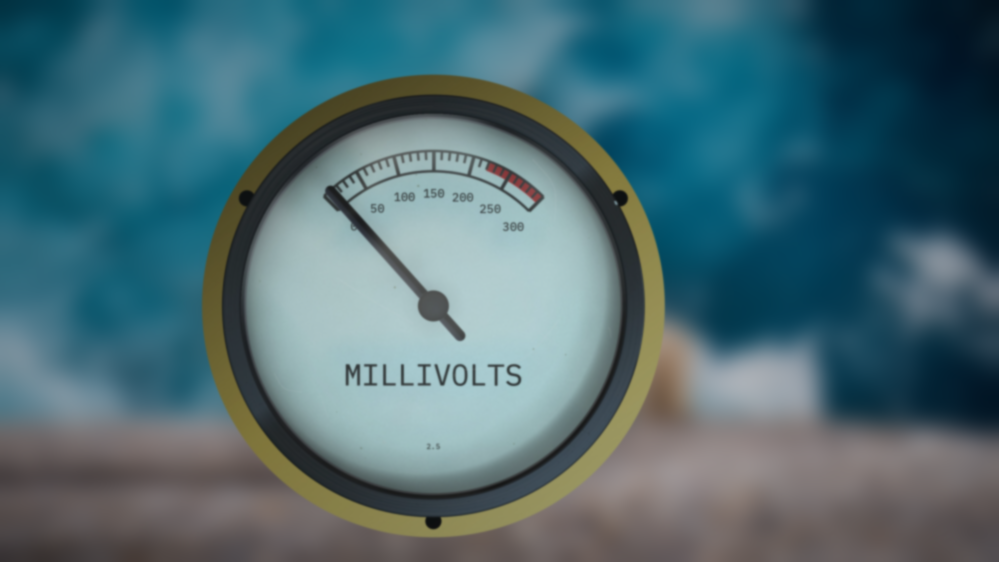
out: **10** mV
